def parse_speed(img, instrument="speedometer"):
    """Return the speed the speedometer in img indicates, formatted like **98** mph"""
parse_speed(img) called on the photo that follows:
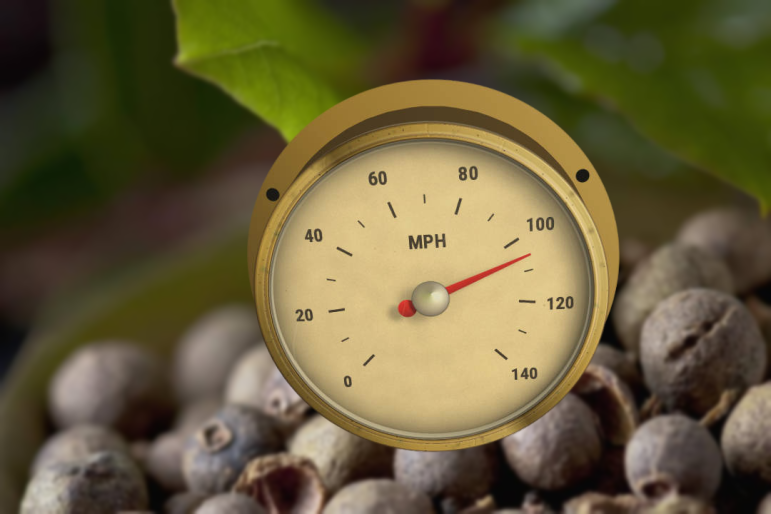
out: **105** mph
